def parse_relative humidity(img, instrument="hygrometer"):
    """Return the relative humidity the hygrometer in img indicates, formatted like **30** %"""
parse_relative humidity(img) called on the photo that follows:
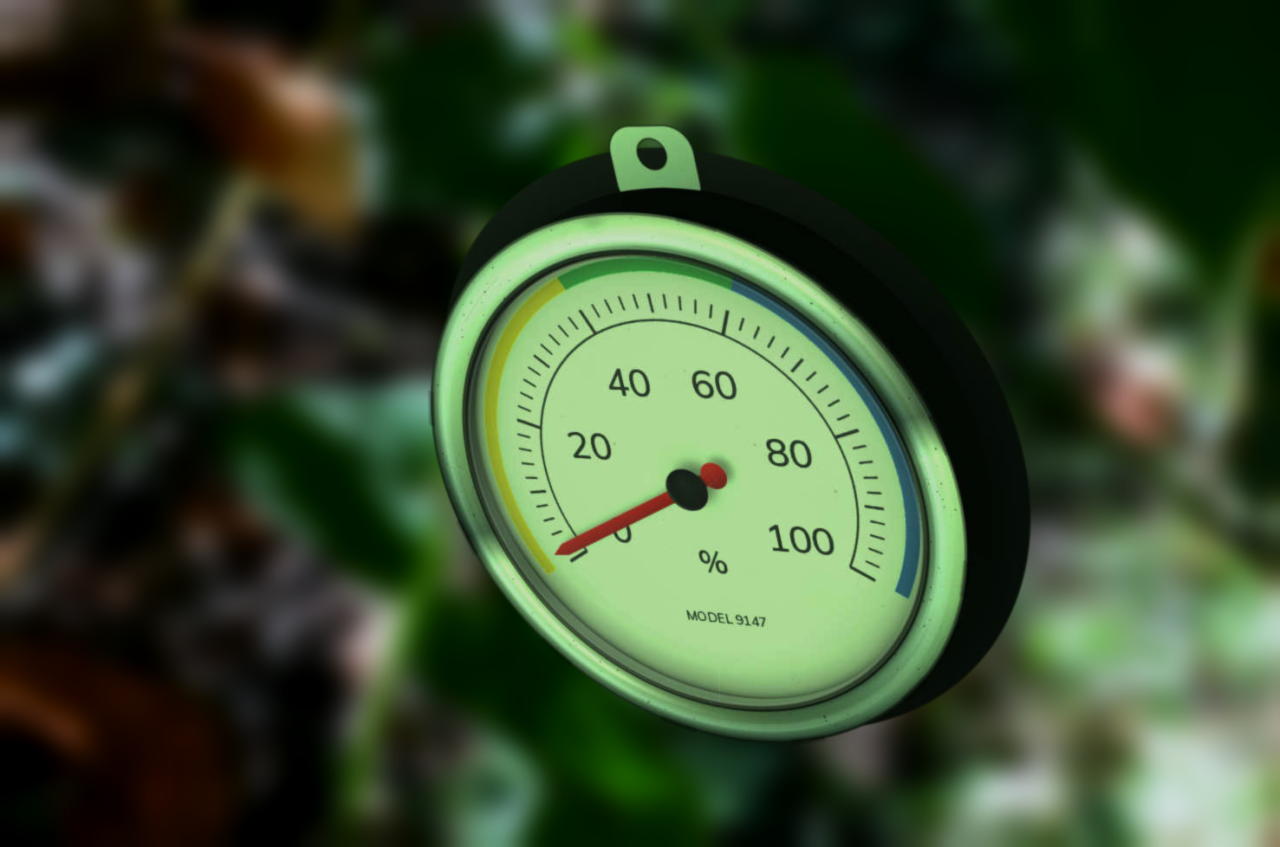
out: **2** %
